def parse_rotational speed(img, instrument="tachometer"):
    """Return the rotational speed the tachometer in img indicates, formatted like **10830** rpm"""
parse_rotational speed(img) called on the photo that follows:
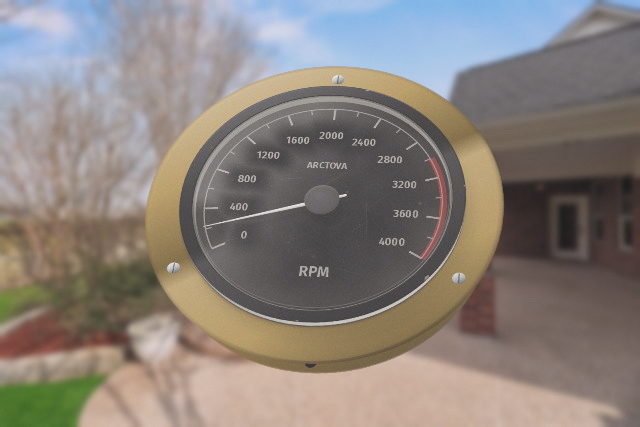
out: **200** rpm
